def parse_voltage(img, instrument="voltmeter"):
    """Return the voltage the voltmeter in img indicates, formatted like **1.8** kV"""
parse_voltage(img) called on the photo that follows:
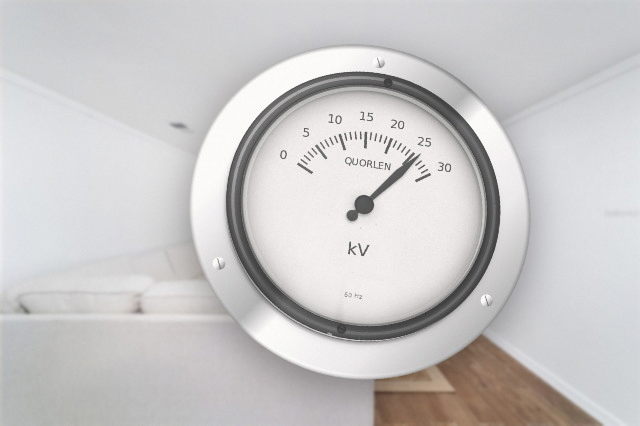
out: **26** kV
